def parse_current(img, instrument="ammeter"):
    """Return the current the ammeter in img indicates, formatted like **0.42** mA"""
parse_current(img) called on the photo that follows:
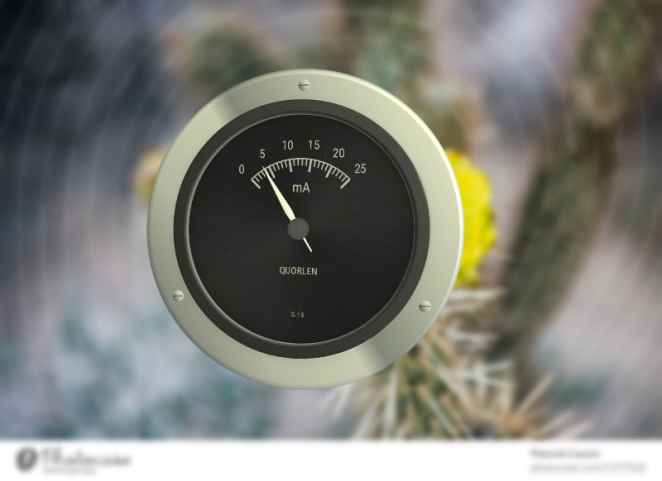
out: **4** mA
